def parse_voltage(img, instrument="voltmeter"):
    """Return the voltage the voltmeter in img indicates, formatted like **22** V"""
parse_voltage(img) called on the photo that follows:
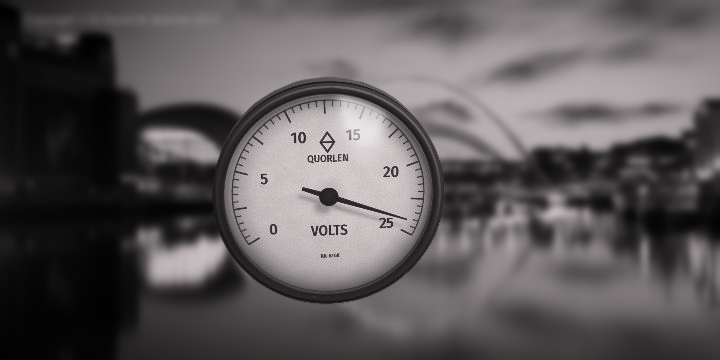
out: **24** V
